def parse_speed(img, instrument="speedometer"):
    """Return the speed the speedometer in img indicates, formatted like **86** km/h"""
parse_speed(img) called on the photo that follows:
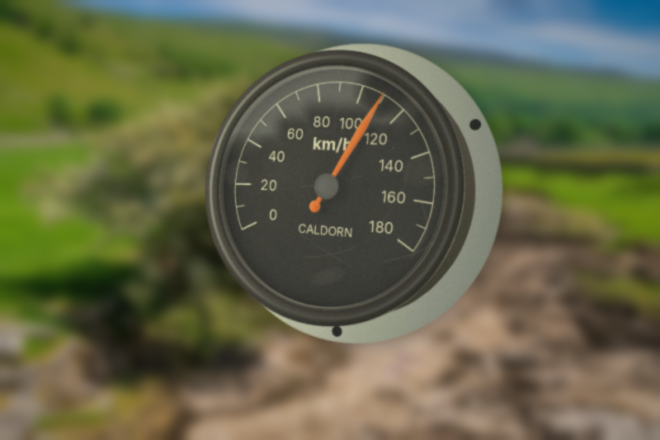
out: **110** km/h
